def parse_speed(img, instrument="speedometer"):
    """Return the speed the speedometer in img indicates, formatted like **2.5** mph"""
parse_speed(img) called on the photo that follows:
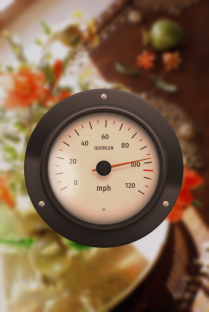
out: **97.5** mph
